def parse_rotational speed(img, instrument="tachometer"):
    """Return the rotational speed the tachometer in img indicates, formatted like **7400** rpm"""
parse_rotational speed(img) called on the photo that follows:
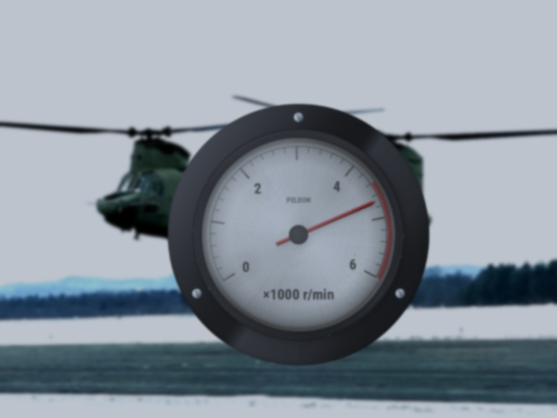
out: **4700** rpm
